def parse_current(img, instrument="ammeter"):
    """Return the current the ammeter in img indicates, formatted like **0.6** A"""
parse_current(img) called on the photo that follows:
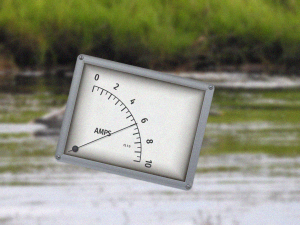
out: **6** A
